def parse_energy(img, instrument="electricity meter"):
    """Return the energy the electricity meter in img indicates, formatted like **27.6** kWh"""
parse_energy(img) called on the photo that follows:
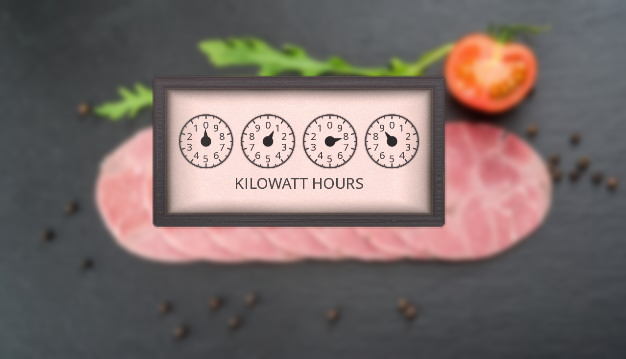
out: **79** kWh
